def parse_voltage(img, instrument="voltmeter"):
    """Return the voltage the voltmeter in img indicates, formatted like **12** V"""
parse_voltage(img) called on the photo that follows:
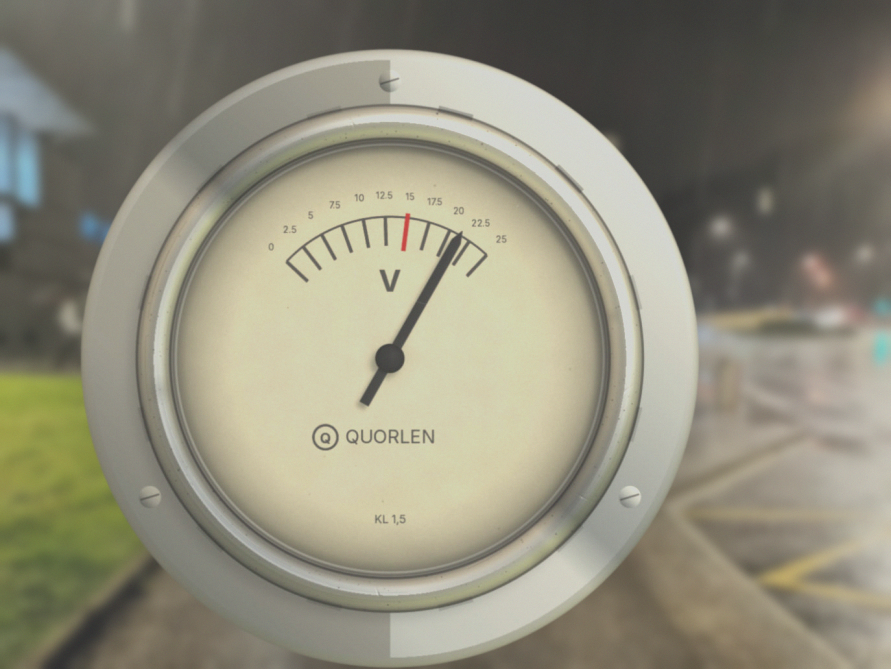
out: **21.25** V
